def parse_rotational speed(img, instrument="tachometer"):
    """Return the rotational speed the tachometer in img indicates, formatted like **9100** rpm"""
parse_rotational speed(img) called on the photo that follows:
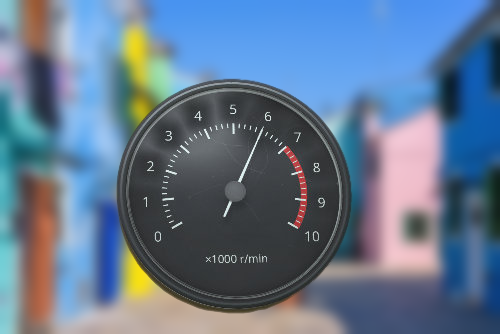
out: **6000** rpm
